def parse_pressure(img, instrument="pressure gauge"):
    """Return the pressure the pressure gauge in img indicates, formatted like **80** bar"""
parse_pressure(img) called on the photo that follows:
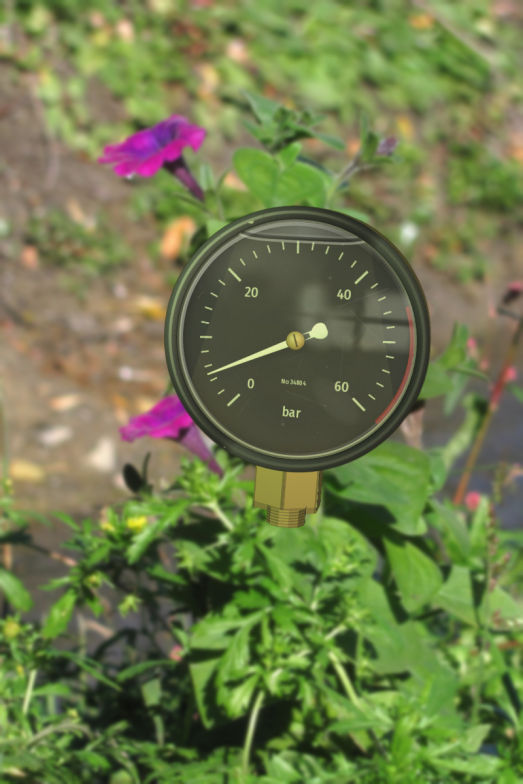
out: **5** bar
